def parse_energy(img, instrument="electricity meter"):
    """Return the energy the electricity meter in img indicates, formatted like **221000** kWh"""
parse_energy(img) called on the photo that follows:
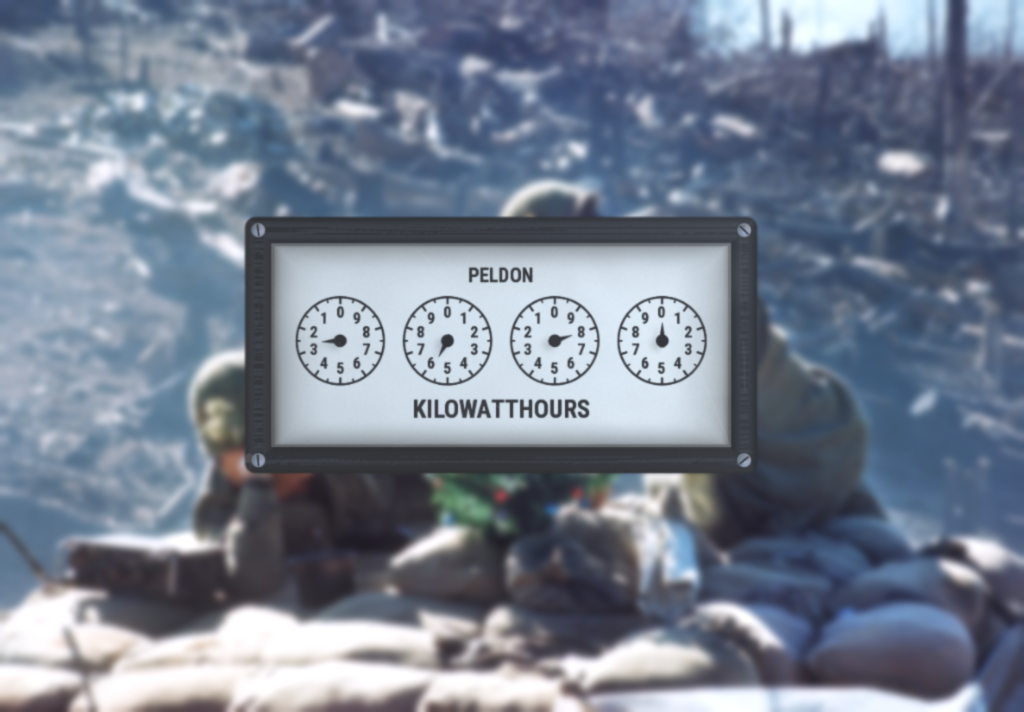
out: **2580** kWh
